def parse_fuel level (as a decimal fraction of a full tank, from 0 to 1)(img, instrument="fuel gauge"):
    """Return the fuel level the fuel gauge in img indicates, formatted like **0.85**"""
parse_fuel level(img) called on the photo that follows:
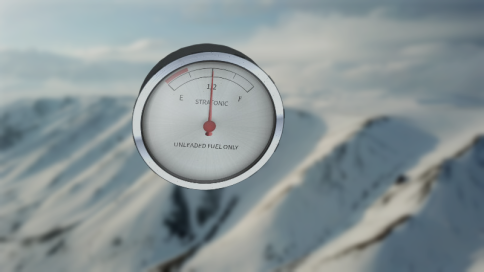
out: **0.5**
